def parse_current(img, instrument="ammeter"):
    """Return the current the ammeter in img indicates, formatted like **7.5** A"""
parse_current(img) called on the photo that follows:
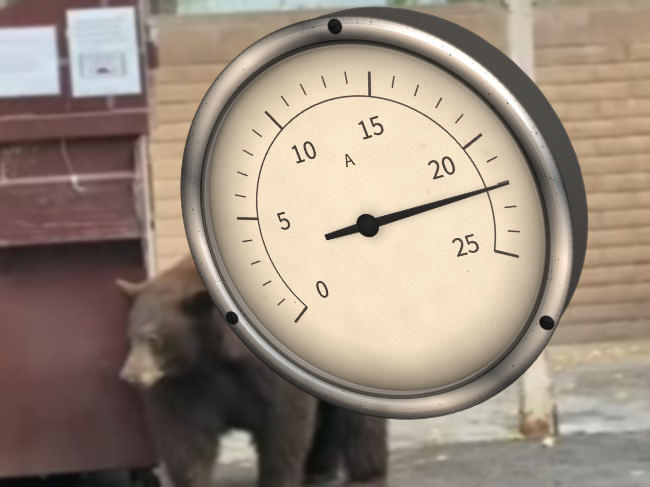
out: **22** A
